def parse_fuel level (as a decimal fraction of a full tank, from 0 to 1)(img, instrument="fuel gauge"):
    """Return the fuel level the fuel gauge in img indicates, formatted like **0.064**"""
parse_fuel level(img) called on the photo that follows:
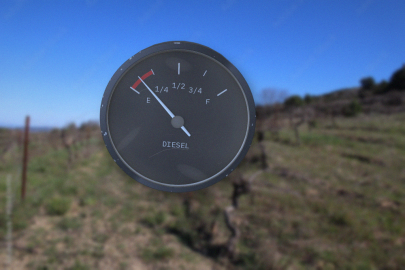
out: **0.125**
